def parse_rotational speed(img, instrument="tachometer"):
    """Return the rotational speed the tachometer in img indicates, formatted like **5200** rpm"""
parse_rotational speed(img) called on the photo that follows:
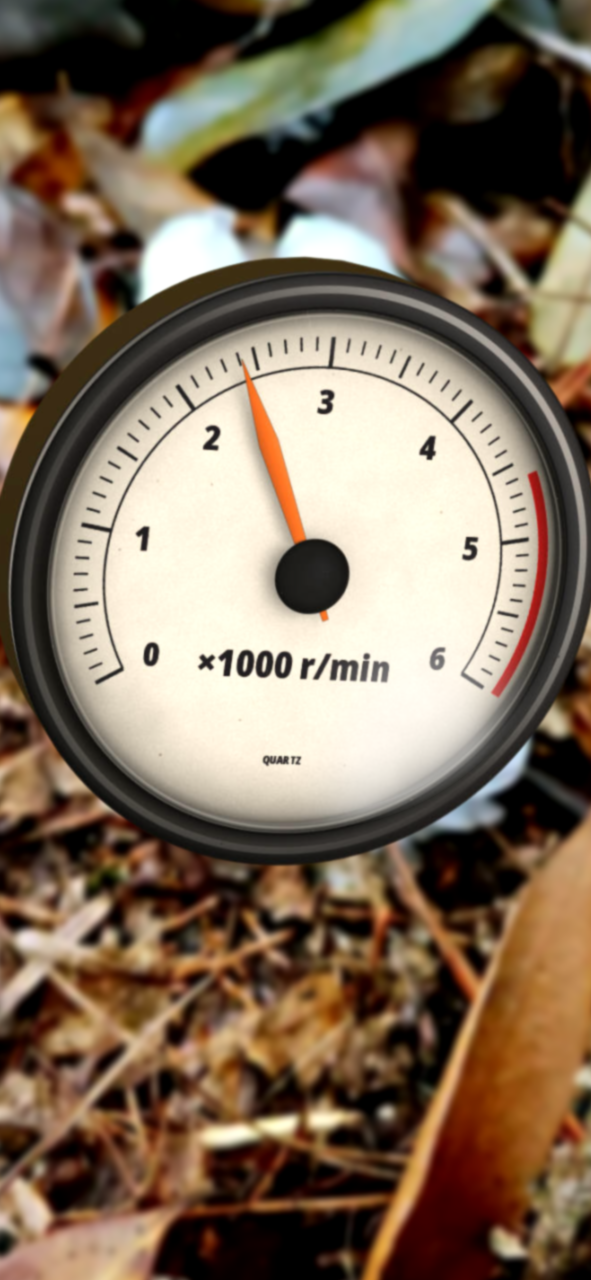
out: **2400** rpm
